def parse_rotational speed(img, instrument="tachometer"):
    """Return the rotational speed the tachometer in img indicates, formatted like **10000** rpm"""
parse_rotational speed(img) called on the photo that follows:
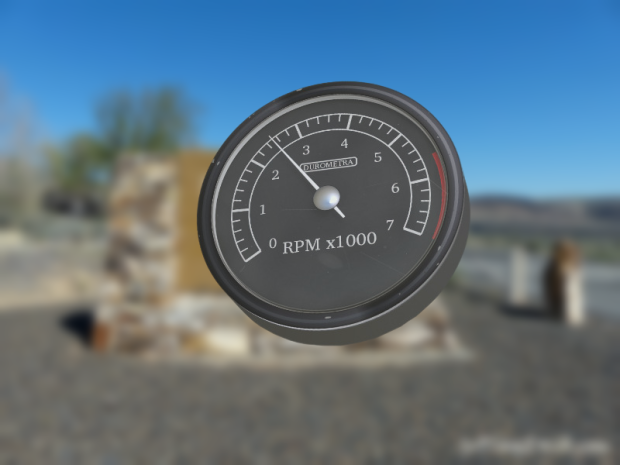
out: **2500** rpm
